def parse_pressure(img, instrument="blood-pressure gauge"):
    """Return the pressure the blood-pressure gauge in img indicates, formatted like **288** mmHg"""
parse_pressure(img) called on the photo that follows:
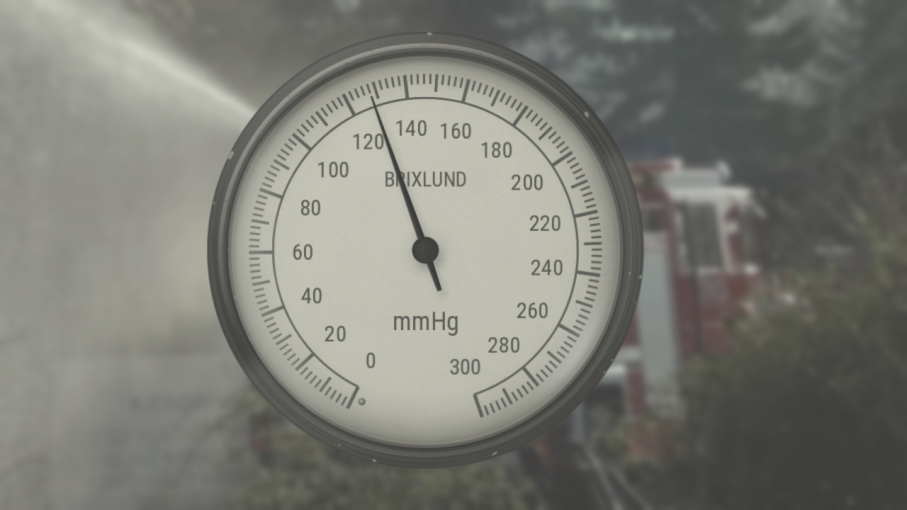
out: **128** mmHg
